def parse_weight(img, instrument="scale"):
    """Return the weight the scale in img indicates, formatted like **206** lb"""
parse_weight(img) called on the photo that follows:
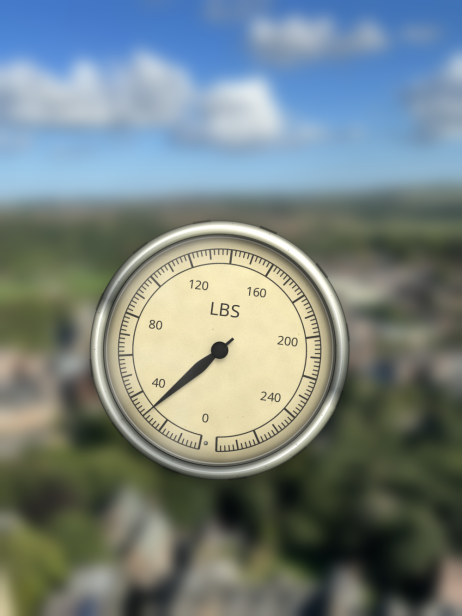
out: **30** lb
